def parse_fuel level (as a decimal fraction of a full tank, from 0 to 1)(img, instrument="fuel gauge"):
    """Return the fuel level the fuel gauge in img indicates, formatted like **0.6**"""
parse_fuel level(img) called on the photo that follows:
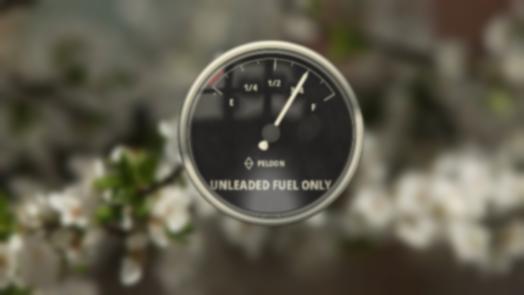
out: **0.75**
